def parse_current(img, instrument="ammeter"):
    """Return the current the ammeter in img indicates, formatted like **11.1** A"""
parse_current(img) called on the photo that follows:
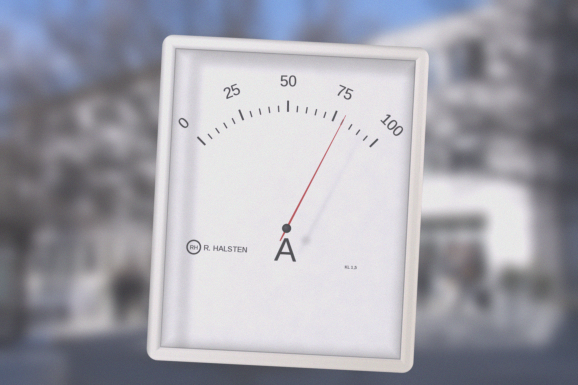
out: **80** A
